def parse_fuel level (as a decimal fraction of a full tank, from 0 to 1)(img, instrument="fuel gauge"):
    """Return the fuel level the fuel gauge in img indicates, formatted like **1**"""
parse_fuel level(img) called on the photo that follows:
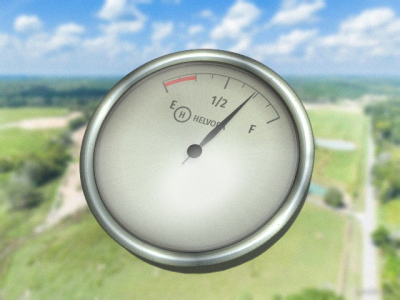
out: **0.75**
